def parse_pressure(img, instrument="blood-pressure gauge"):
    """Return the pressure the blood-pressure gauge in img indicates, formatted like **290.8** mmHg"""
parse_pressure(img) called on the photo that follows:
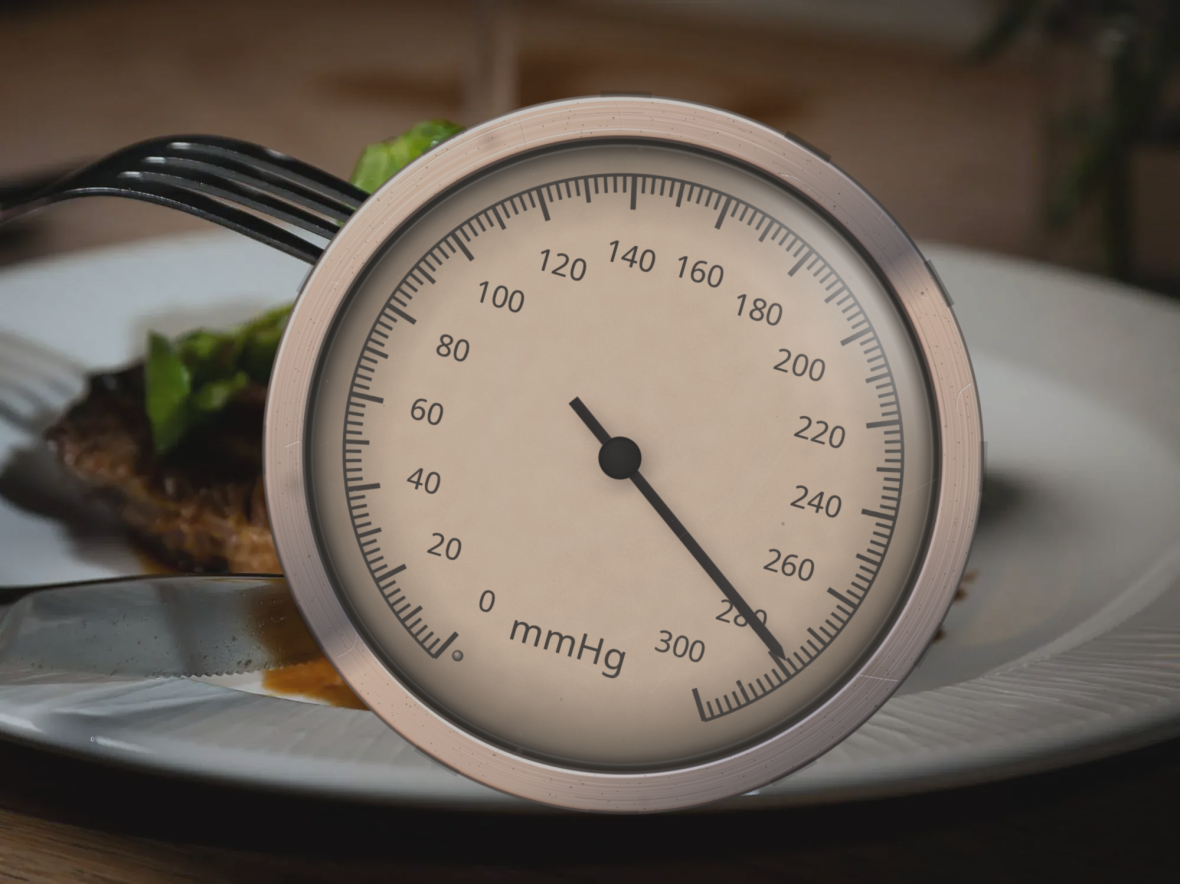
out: **278** mmHg
